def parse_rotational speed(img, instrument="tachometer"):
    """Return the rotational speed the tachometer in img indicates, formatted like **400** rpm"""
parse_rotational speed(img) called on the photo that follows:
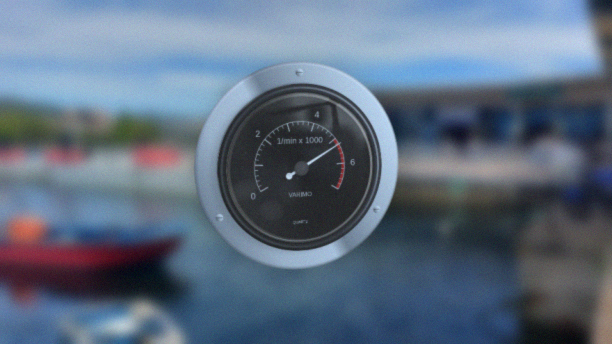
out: **5200** rpm
